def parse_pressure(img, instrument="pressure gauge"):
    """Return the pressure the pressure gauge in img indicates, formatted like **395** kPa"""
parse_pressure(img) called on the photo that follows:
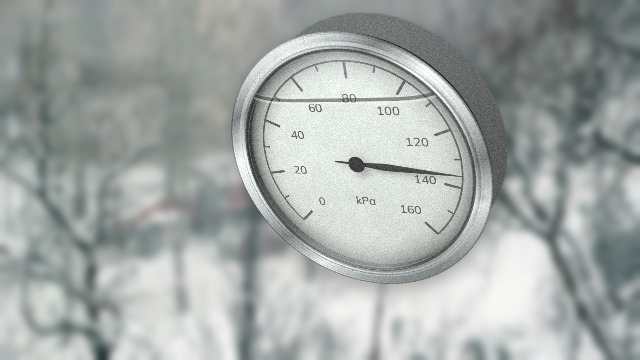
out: **135** kPa
